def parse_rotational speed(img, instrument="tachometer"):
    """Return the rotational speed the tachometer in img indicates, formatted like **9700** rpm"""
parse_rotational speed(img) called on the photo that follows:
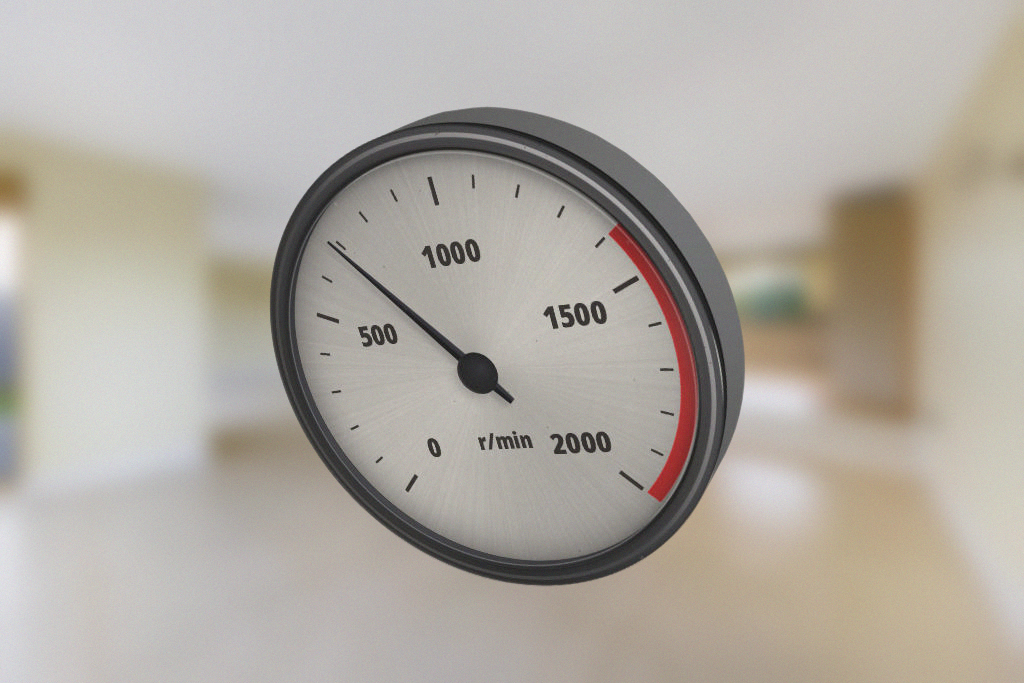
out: **700** rpm
